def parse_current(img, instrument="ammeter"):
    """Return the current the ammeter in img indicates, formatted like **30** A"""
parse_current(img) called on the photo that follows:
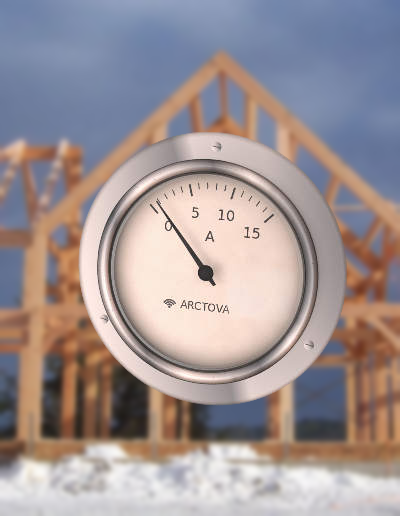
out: **1** A
